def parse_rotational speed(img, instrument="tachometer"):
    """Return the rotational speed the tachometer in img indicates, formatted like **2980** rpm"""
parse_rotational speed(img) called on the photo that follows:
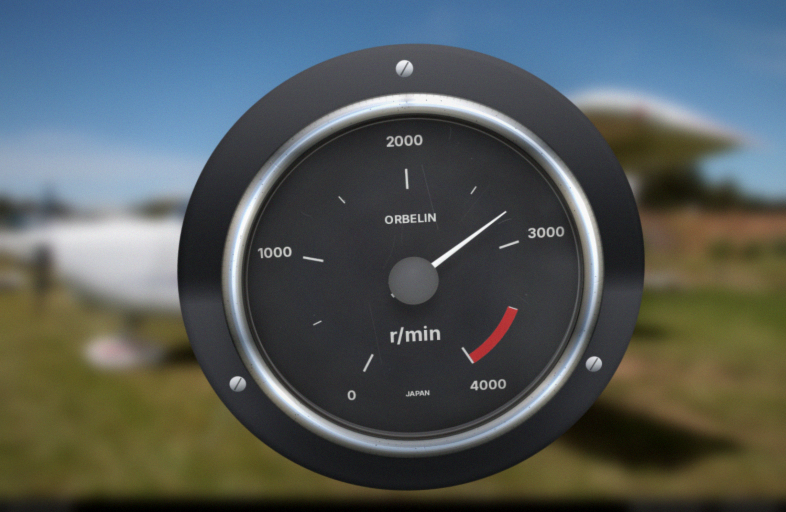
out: **2750** rpm
